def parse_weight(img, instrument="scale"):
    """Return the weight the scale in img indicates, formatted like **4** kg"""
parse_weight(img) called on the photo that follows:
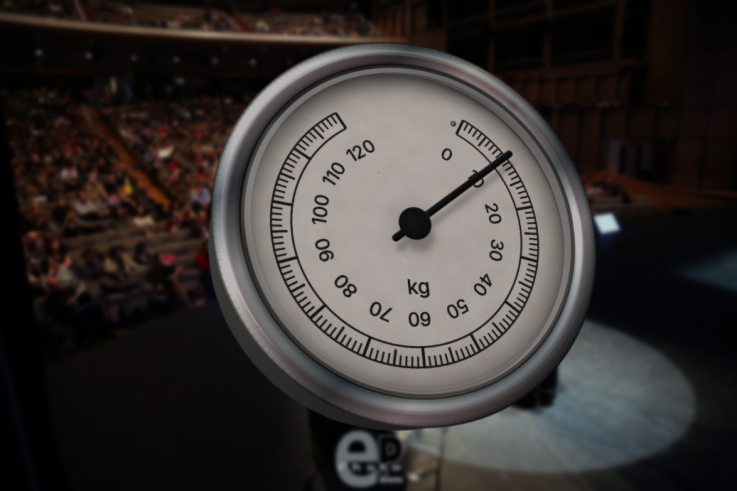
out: **10** kg
